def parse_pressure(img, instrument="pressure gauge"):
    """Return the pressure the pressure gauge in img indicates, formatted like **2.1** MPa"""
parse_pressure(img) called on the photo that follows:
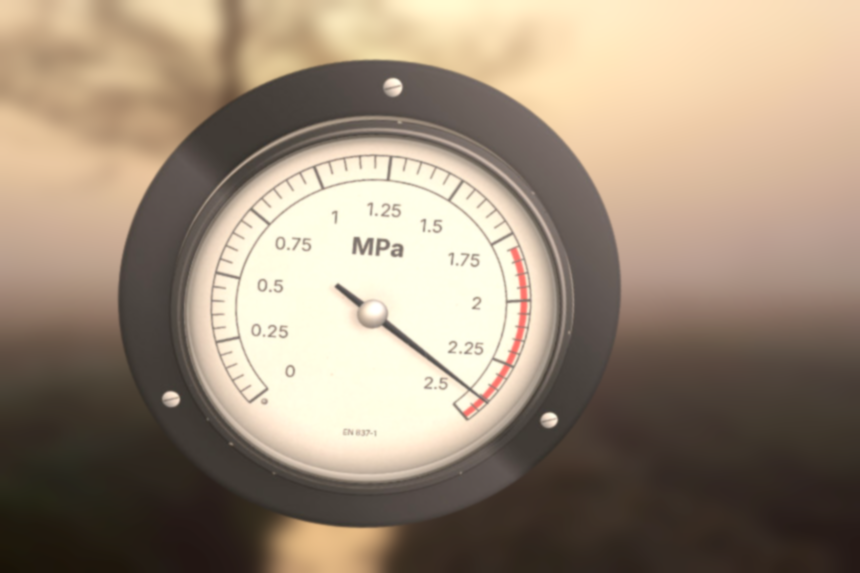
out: **2.4** MPa
